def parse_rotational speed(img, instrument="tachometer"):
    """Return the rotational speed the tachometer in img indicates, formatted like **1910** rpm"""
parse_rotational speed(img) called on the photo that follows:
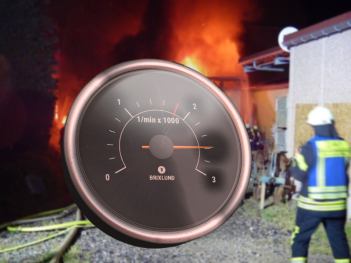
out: **2600** rpm
